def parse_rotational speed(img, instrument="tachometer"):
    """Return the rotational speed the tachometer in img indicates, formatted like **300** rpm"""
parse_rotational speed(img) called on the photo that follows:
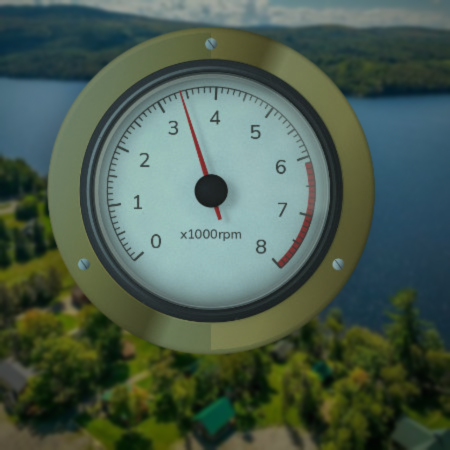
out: **3400** rpm
